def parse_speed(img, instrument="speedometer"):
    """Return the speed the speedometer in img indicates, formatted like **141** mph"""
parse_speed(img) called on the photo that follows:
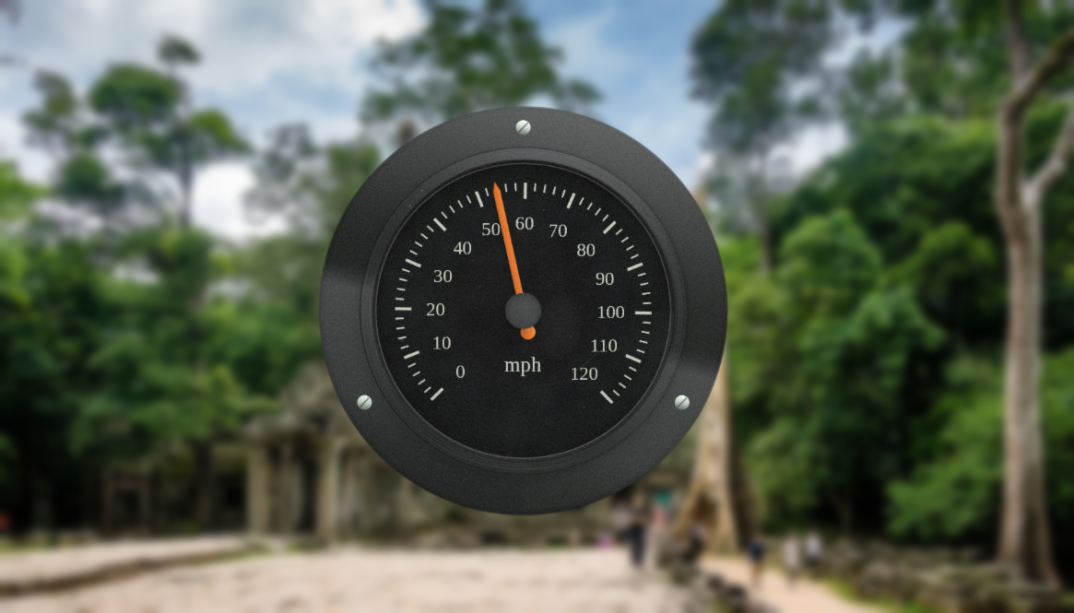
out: **54** mph
